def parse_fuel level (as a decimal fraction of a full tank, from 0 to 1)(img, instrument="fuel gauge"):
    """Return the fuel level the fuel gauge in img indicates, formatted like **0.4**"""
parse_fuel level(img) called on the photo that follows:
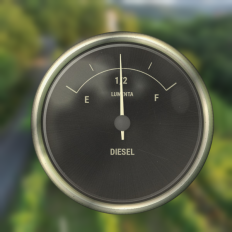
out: **0.5**
